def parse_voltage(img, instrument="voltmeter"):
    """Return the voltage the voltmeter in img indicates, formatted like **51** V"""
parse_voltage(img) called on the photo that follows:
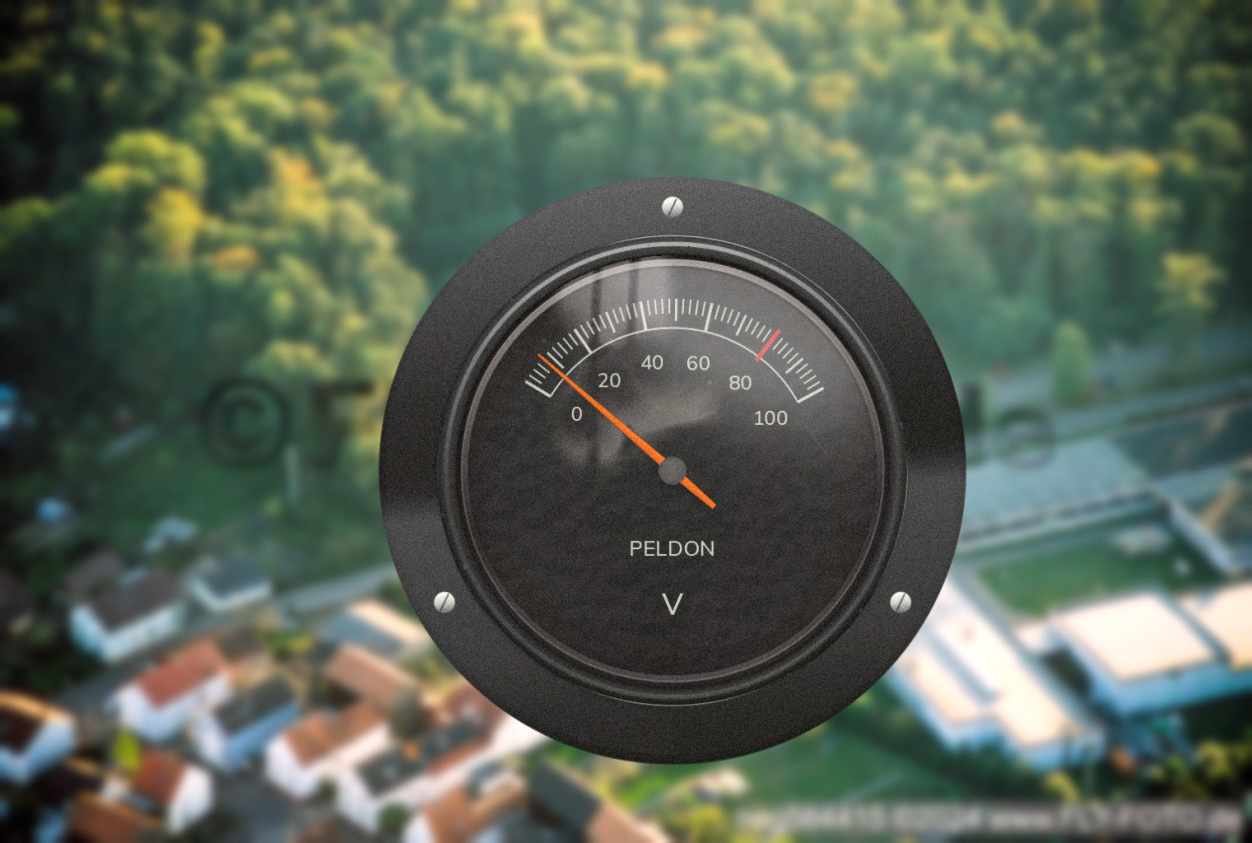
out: **8** V
